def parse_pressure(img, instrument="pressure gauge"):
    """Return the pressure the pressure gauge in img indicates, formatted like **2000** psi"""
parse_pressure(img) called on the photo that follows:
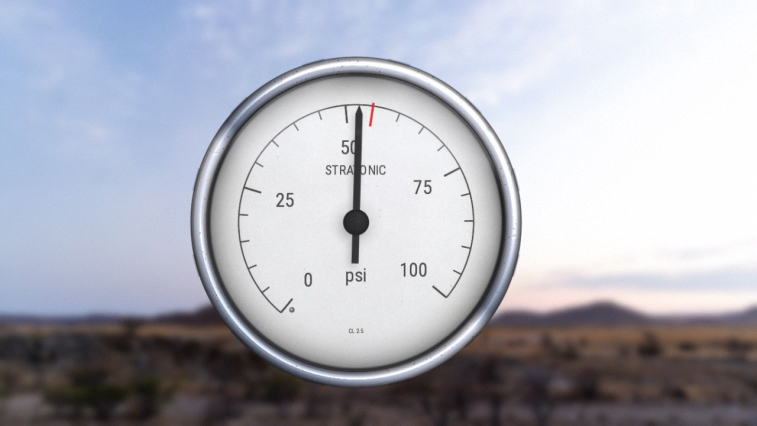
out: **52.5** psi
